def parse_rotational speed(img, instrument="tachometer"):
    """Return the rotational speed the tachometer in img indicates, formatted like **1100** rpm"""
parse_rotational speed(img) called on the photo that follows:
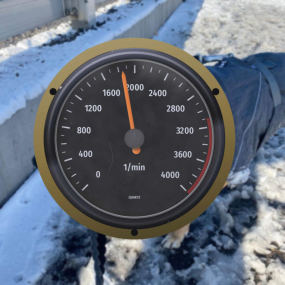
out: **1850** rpm
